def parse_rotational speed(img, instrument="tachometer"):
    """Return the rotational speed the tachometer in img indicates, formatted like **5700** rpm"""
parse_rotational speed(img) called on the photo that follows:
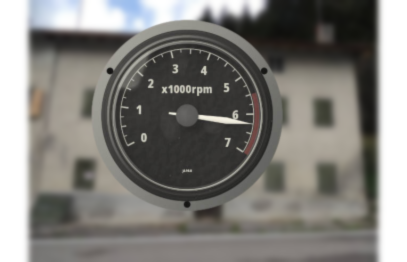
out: **6250** rpm
